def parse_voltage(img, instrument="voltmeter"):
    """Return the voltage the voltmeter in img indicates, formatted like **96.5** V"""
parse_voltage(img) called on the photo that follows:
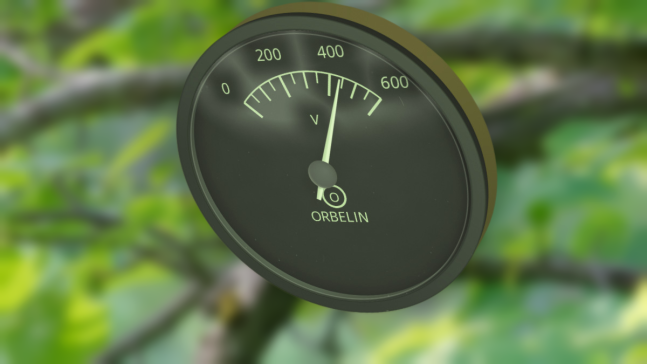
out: **450** V
